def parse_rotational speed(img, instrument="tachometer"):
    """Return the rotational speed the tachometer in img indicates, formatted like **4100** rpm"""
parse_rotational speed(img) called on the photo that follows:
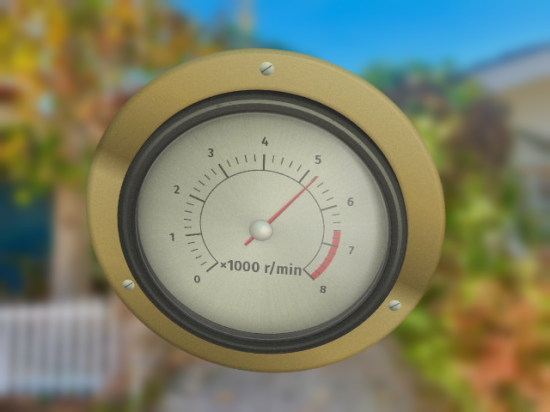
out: **5200** rpm
